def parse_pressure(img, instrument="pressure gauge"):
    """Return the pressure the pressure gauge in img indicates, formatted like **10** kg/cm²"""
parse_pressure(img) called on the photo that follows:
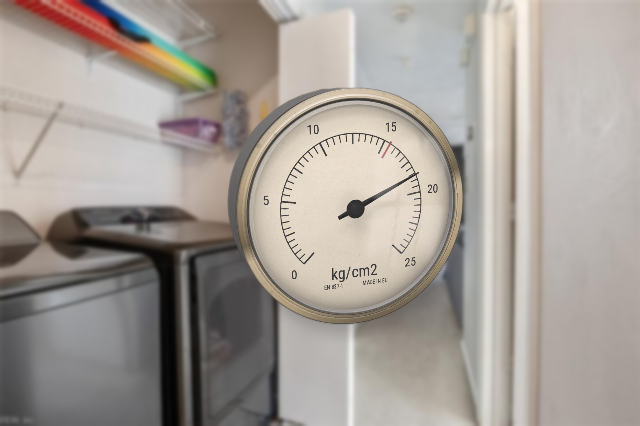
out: **18.5** kg/cm²
